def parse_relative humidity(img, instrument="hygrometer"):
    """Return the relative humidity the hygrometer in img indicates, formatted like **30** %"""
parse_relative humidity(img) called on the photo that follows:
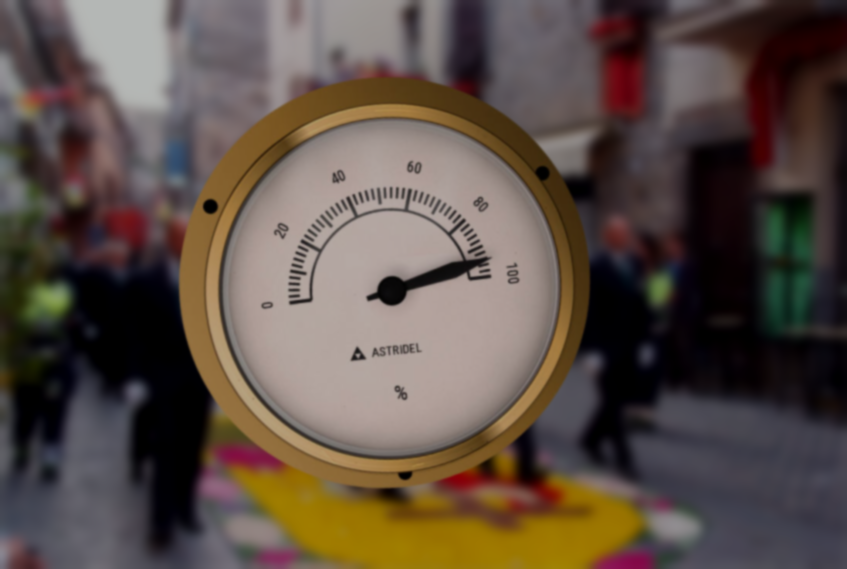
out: **94** %
